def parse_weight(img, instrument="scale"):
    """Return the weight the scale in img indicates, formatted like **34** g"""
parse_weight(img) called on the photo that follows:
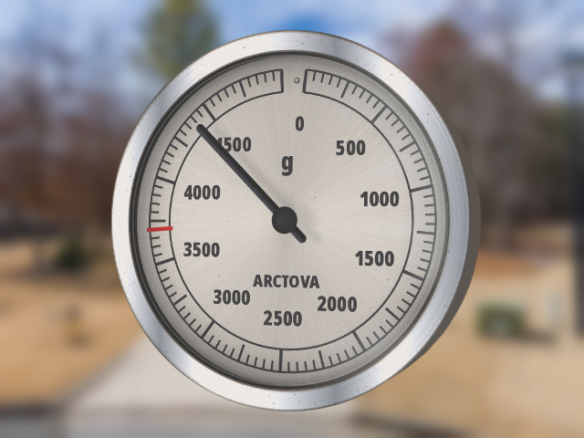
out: **4400** g
